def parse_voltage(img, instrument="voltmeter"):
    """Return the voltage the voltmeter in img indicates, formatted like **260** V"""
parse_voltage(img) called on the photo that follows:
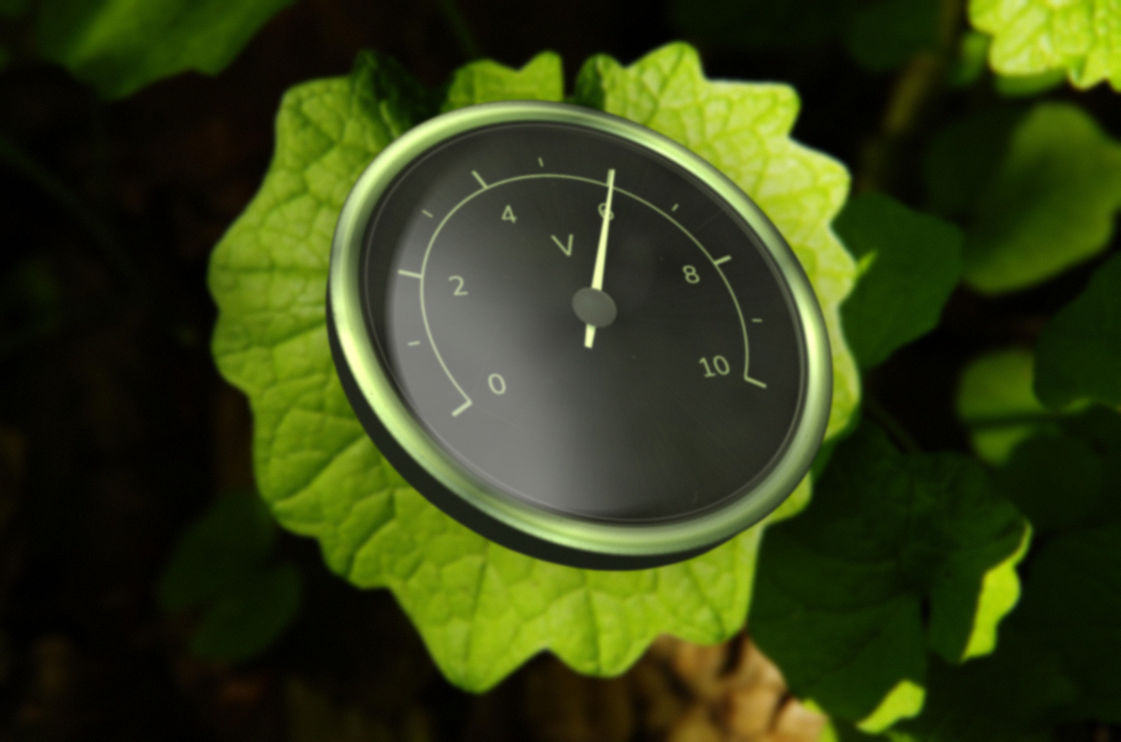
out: **6** V
